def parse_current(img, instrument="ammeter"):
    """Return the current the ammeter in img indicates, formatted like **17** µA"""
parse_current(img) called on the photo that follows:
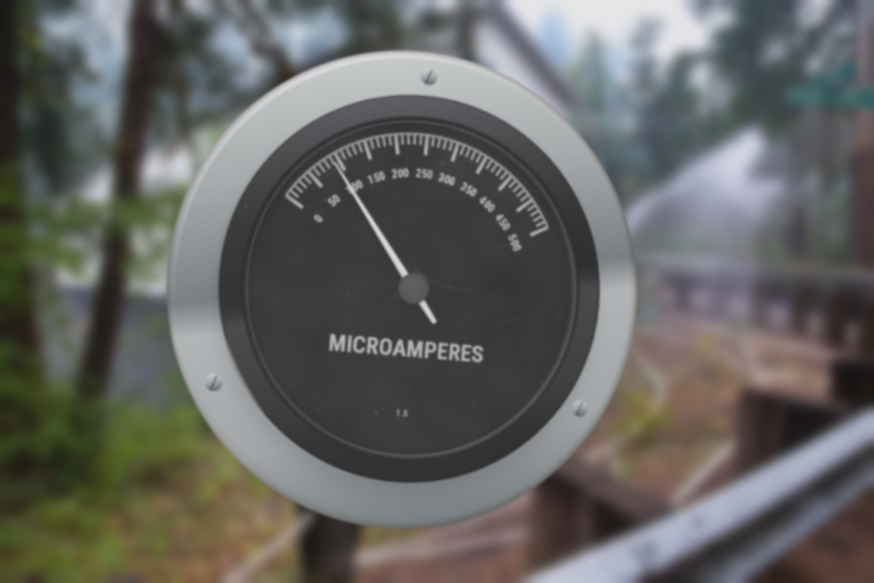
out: **90** µA
